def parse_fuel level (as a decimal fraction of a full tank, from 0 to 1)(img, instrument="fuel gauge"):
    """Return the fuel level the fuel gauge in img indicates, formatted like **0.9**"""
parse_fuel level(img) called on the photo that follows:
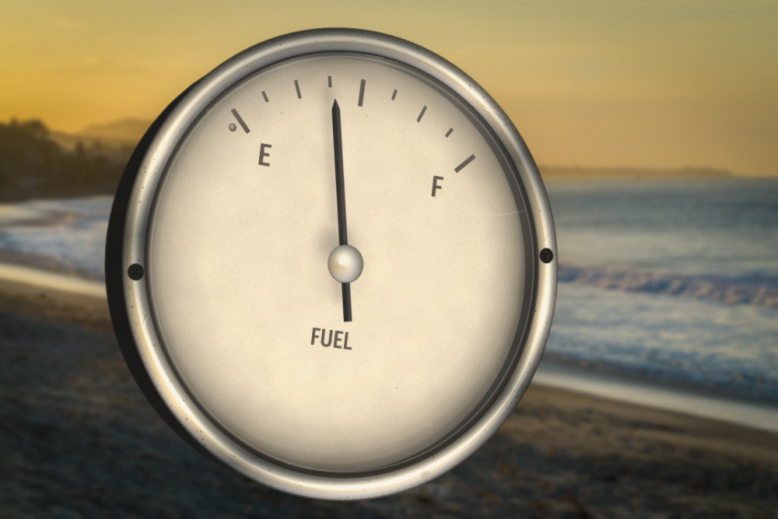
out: **0.375**
